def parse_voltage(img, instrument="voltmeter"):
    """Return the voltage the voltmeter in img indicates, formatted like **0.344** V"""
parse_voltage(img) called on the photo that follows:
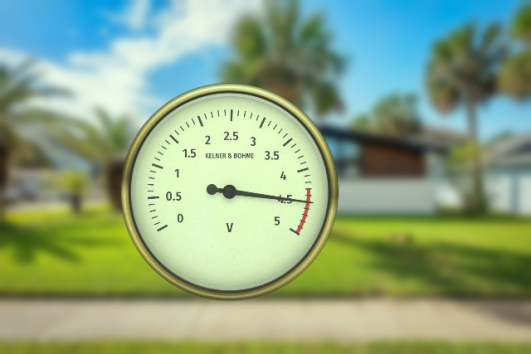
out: **4.5** V
